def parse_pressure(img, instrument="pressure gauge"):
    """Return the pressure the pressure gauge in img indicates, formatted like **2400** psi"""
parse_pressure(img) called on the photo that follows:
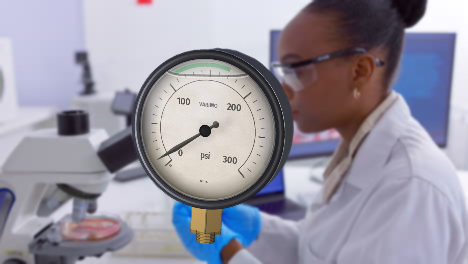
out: **10** psi
